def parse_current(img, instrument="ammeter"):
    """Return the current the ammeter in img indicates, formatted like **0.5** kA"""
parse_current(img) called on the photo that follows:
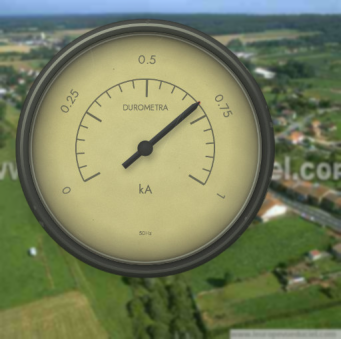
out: **0.7** kA
